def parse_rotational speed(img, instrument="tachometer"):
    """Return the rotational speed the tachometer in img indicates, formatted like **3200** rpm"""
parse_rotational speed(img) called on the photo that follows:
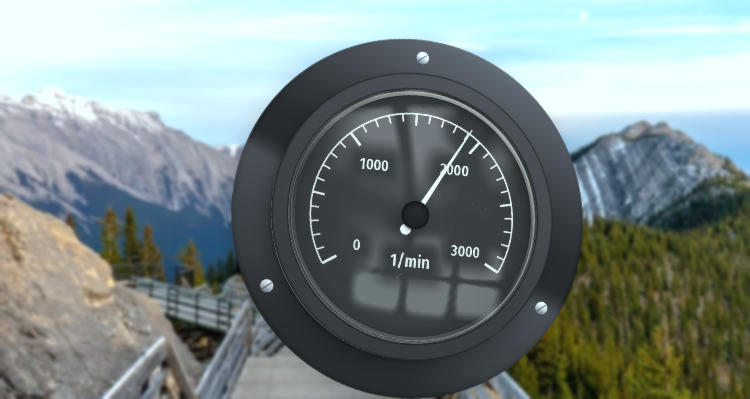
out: **1900** rpm
